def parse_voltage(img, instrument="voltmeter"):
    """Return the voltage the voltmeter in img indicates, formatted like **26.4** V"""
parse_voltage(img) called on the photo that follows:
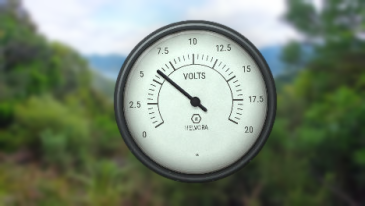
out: **6** V
